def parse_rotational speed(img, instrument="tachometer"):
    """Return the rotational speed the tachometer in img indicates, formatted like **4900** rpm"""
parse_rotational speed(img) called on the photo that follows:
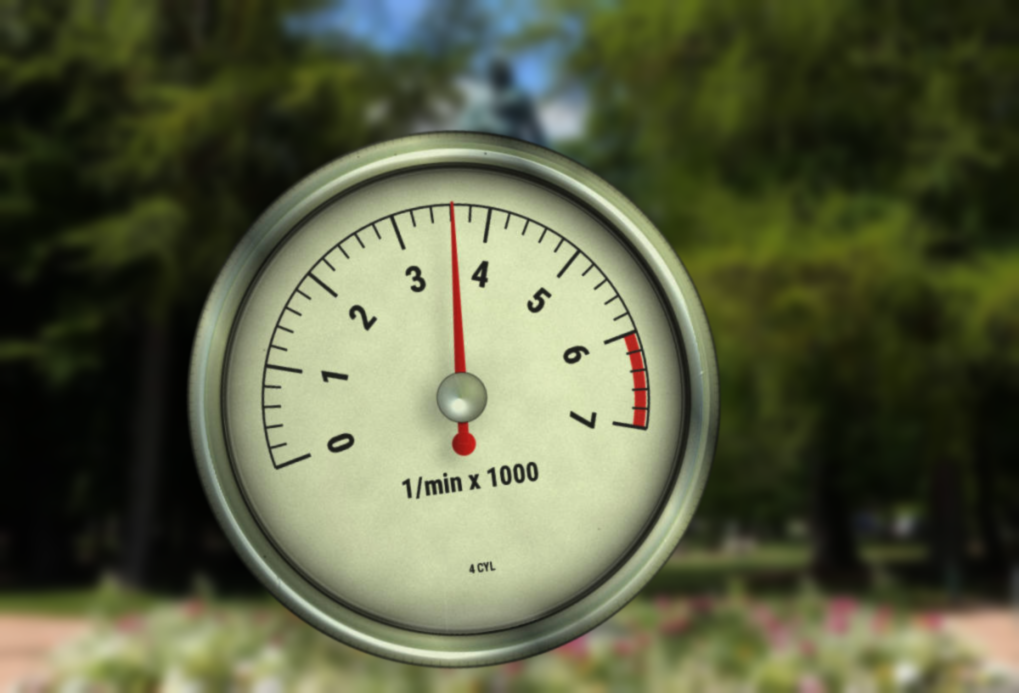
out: **3600** rpm
